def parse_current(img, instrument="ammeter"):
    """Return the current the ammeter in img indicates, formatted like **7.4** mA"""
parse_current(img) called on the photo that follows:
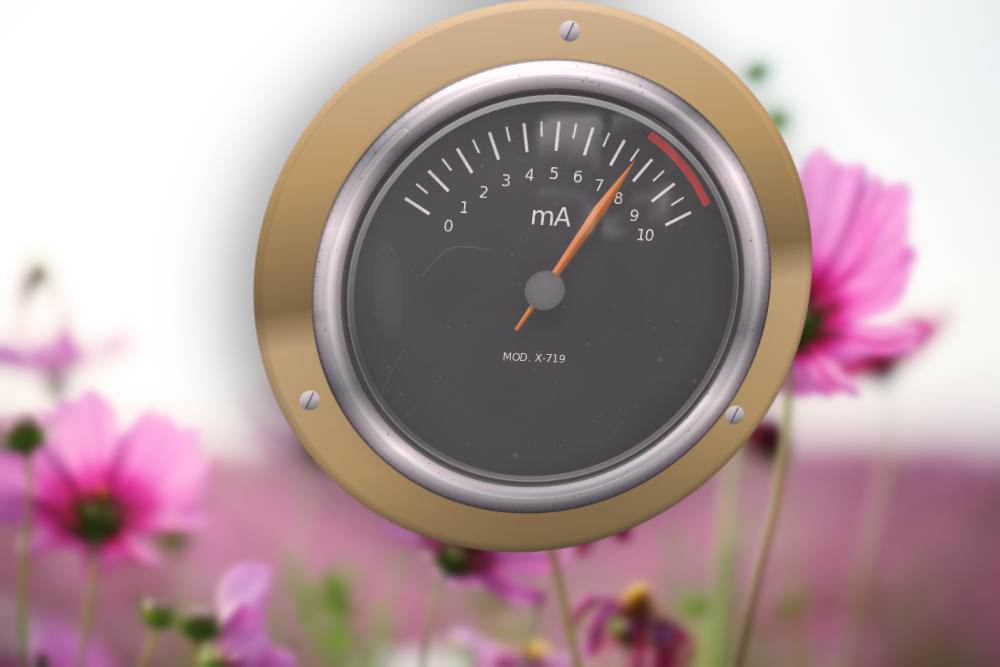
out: **7.5** mA
